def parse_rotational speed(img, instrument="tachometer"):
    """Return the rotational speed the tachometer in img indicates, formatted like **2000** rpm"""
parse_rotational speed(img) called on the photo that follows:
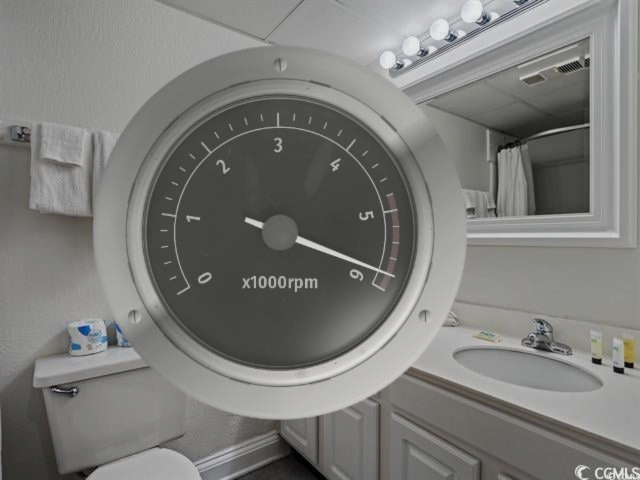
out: **5800** rpm
